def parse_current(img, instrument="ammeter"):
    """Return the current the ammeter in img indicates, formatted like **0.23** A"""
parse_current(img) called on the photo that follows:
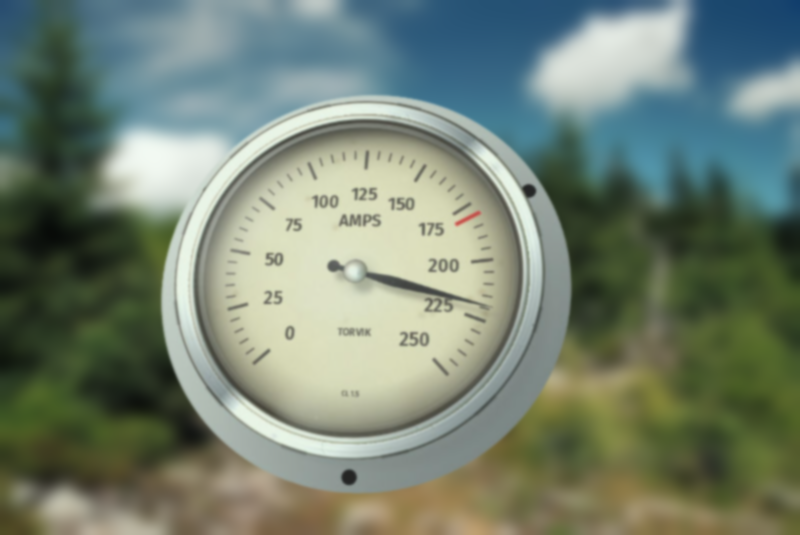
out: **220** A
